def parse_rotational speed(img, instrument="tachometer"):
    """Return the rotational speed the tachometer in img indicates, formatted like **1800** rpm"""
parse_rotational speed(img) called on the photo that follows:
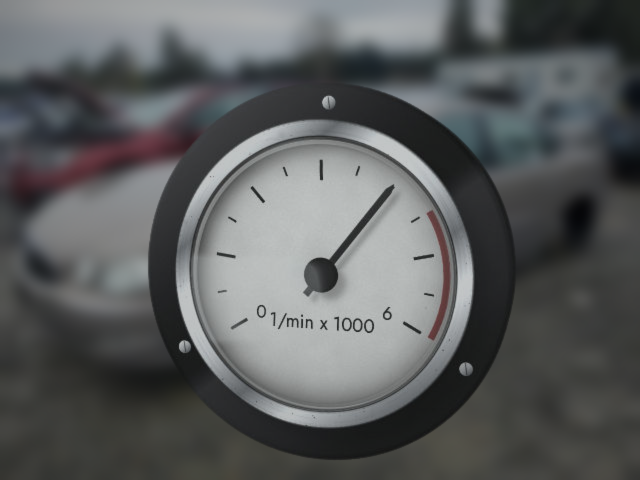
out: **4000** rpm
